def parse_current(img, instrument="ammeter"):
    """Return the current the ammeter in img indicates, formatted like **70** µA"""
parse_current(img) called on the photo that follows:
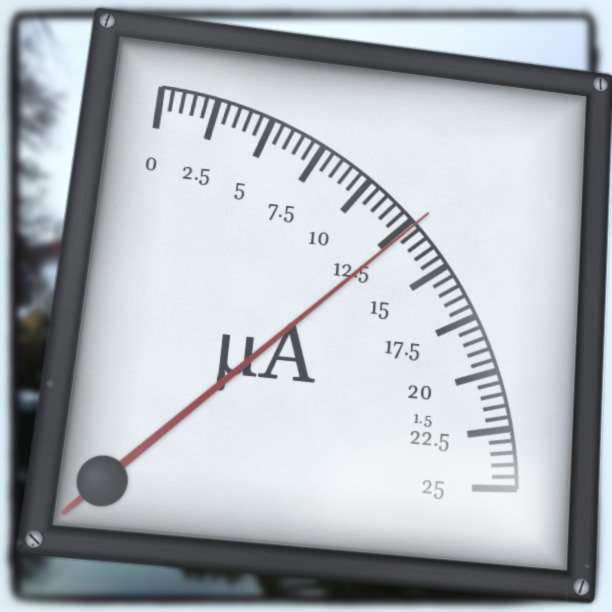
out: **12.75** µA
